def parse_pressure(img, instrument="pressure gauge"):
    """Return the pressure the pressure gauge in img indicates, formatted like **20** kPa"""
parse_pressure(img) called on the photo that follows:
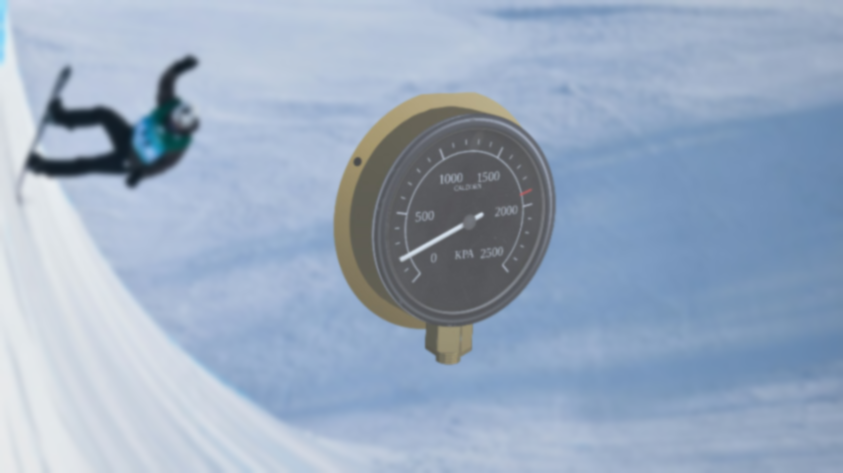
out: **200** kPa
